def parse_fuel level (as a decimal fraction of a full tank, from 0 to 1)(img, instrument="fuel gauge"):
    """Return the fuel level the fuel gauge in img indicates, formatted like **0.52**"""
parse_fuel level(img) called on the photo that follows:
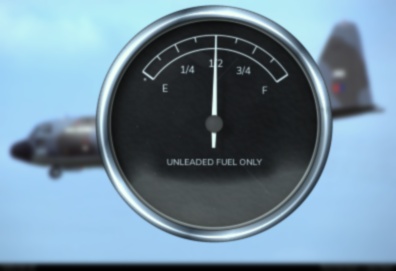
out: **0.5**
